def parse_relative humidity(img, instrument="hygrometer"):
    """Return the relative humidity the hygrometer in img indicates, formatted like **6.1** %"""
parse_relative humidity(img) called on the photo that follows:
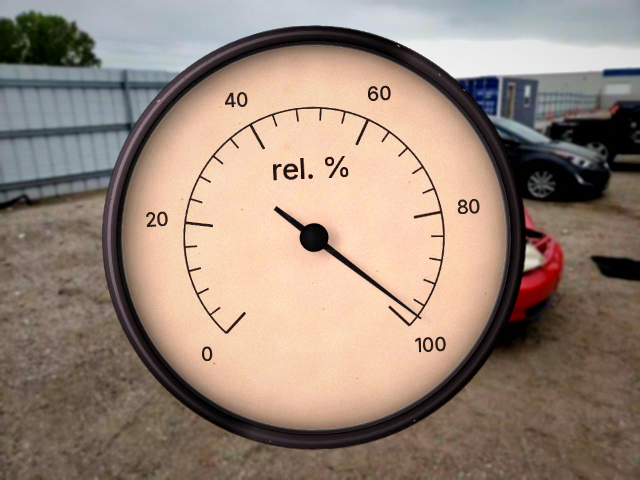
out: **98** %
